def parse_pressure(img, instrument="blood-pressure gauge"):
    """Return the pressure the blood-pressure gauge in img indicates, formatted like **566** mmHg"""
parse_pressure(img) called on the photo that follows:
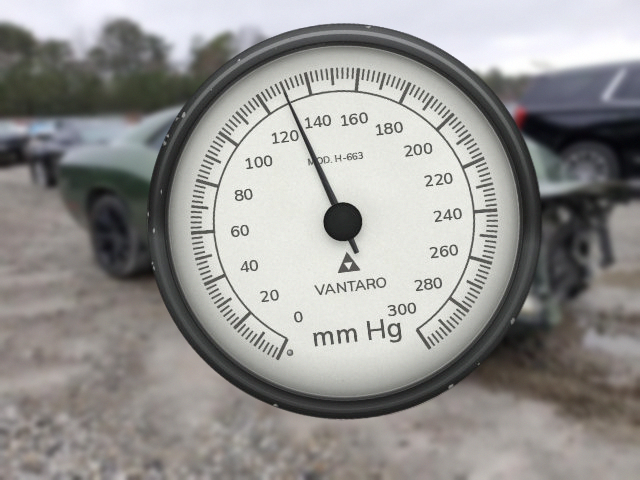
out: **130** mmHg
